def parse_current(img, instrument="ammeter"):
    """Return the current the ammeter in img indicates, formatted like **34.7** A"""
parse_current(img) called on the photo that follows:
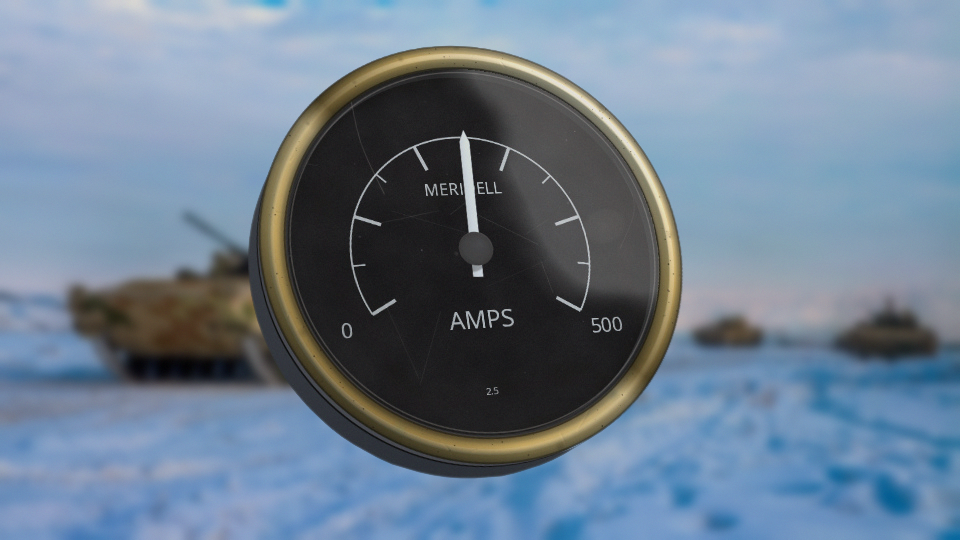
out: **250** A
